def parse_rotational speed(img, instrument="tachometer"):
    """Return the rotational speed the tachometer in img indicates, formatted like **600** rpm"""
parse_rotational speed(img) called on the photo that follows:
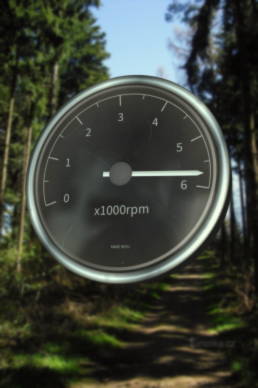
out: **5750** rpm
